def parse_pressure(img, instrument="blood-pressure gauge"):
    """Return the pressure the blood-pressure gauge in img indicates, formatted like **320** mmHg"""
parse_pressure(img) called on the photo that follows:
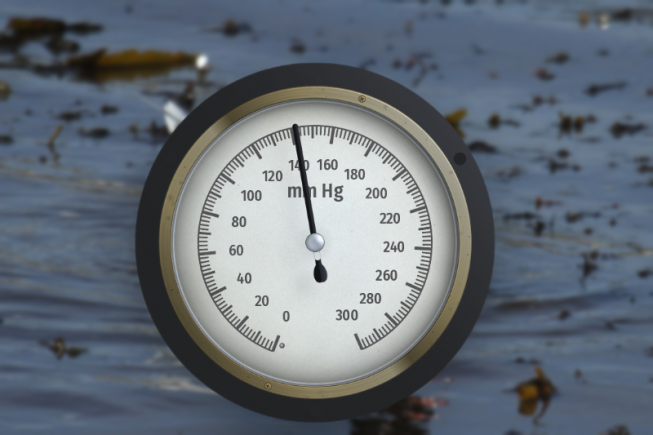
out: **142** mmHg
